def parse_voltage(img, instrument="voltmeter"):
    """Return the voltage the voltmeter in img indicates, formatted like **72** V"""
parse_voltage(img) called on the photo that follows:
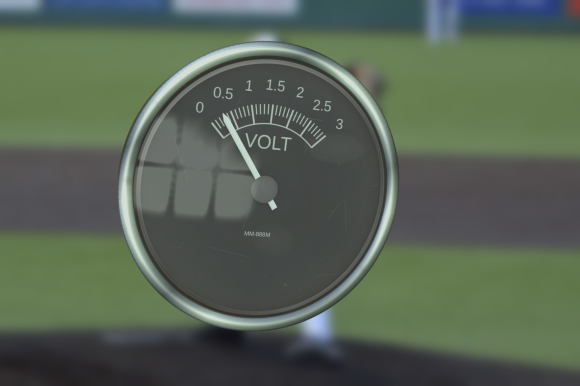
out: **0.3** V
